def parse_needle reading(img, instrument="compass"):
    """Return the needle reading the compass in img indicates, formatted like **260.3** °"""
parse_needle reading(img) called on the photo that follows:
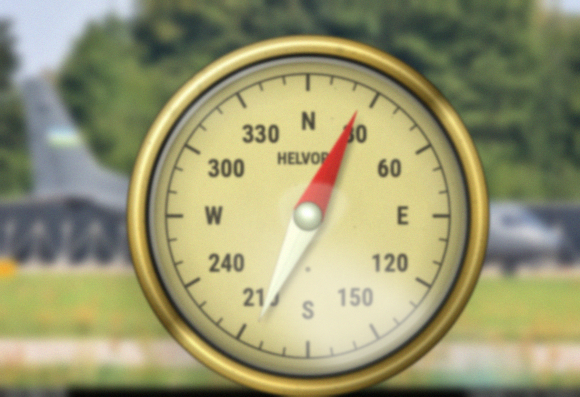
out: **25** °
